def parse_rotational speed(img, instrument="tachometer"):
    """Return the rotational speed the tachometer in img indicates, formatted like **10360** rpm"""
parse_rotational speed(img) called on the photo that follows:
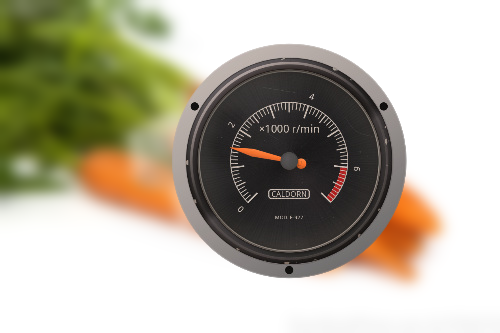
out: **1500** rpm
